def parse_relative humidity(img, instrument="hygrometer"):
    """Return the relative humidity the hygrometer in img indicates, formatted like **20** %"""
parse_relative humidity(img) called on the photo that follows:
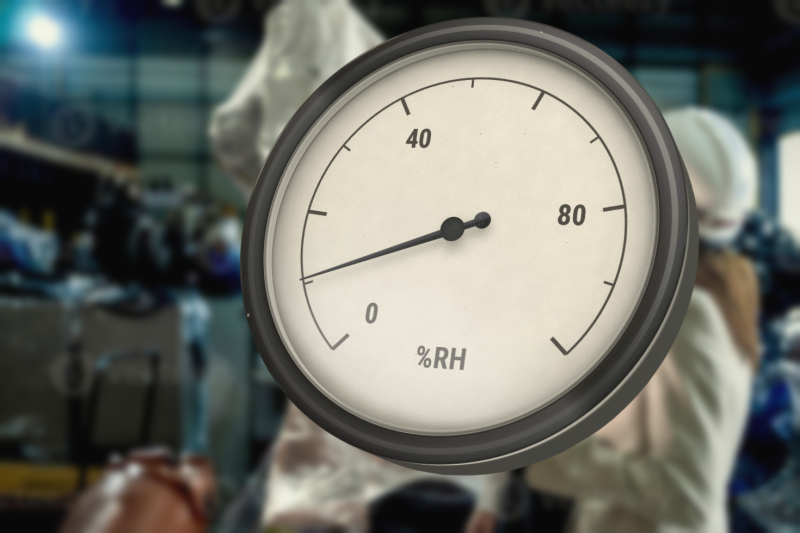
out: **10** %
